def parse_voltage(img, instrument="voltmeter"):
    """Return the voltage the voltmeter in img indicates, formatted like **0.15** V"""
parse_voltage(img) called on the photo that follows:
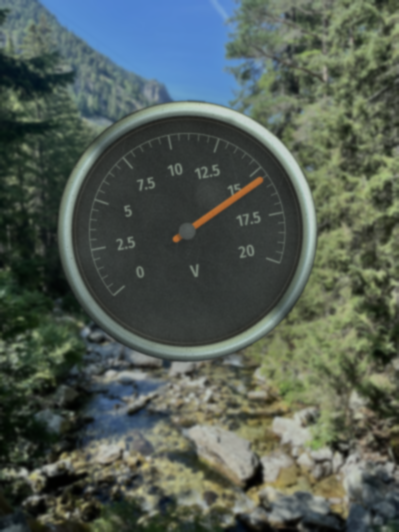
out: **15.5** V
